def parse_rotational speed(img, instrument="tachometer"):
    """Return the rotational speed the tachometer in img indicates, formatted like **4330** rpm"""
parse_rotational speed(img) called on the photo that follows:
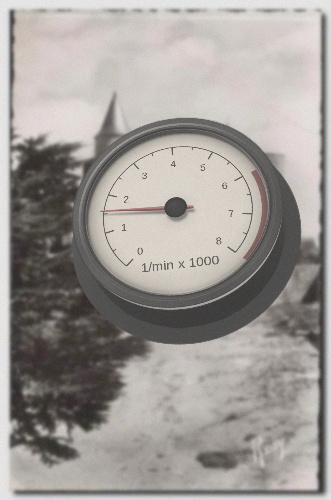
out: **1500** rpm
